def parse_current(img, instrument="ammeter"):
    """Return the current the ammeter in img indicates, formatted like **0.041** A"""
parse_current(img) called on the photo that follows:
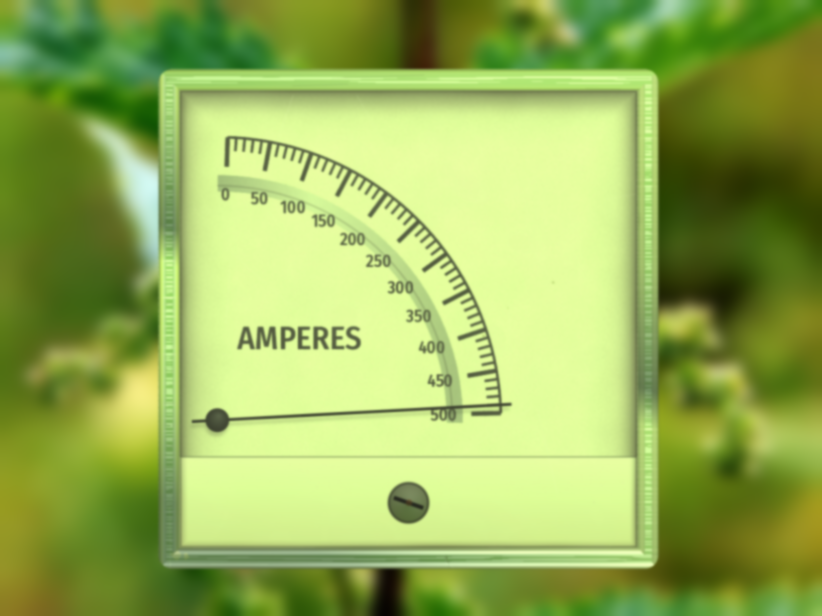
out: **490** A
